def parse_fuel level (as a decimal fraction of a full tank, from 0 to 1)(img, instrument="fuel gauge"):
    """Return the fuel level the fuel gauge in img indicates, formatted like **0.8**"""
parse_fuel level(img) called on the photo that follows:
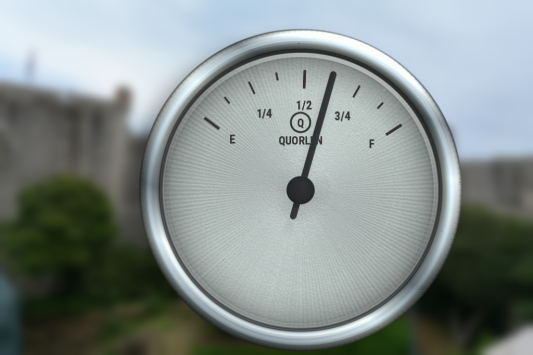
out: **0.625**
